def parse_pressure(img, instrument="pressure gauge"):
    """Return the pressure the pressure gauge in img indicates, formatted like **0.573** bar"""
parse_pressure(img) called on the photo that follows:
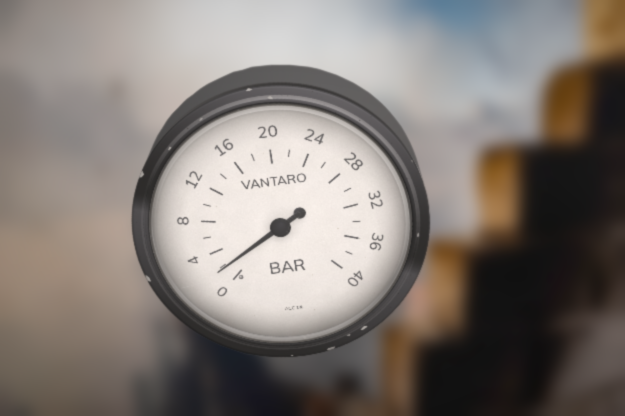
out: **2** bar
